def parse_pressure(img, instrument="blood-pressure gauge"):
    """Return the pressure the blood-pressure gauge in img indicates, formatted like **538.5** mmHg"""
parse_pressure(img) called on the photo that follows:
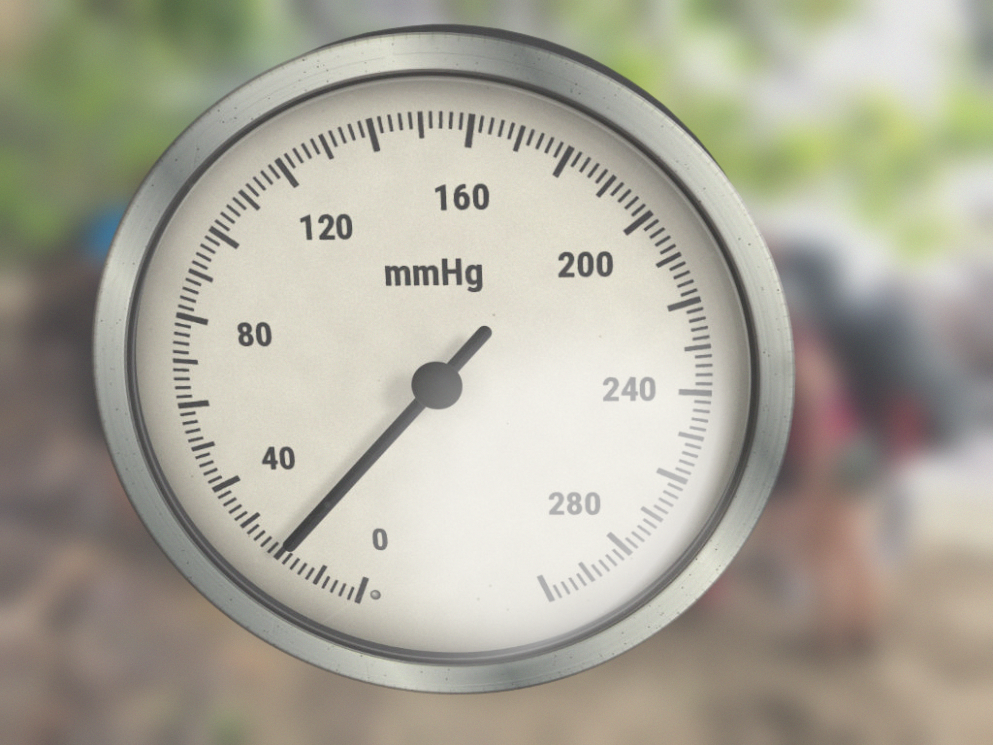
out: **20** mmHg
